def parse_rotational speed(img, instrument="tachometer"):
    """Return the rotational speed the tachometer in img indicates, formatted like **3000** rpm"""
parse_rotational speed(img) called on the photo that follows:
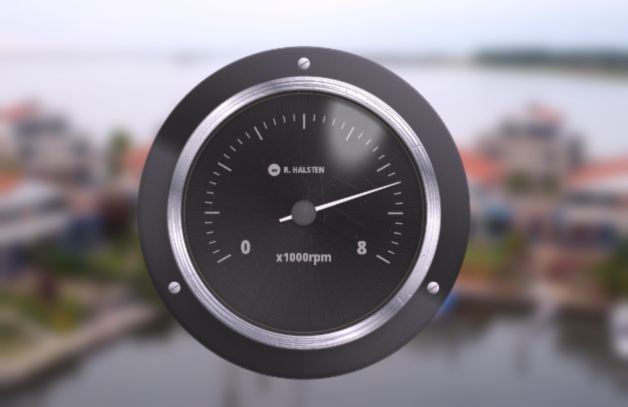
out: **6400** rpm
